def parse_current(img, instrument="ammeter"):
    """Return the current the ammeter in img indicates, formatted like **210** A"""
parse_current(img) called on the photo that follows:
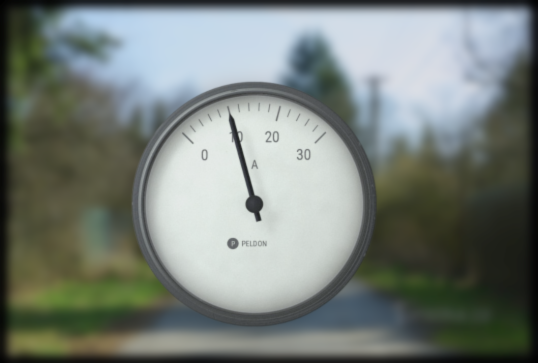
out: **10** A
